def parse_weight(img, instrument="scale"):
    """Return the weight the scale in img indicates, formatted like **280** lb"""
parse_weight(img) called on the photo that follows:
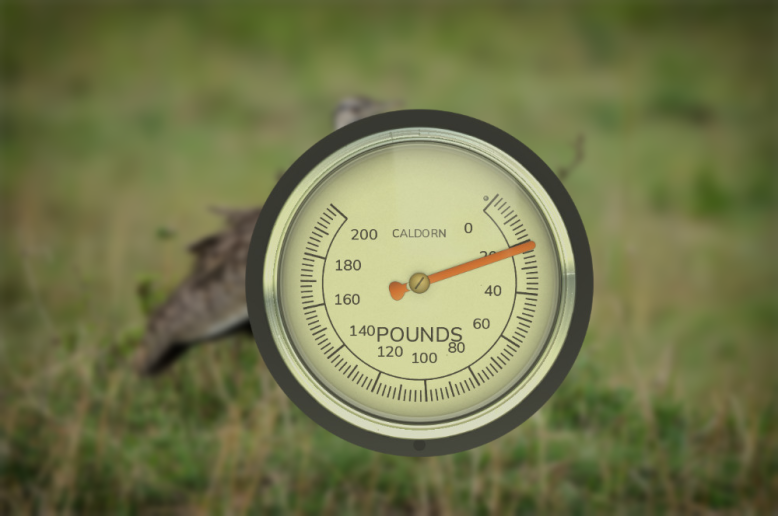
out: **22** lb
